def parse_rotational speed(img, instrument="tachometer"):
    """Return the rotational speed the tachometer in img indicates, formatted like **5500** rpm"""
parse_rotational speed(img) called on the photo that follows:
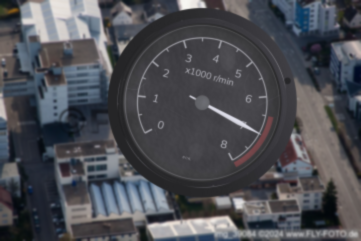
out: **7000** rpm
